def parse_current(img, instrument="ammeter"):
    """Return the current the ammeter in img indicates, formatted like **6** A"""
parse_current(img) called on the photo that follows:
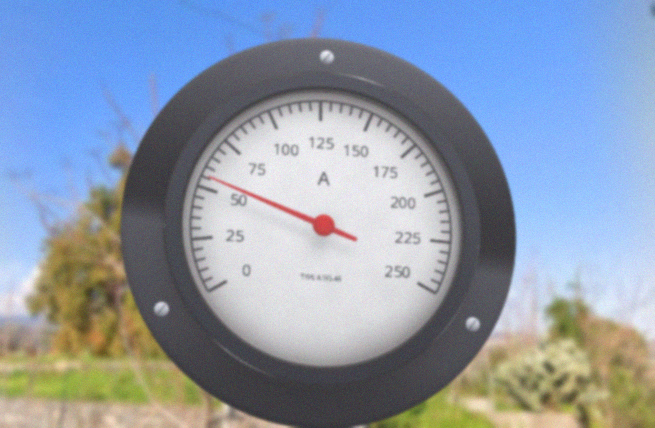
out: **55** A
